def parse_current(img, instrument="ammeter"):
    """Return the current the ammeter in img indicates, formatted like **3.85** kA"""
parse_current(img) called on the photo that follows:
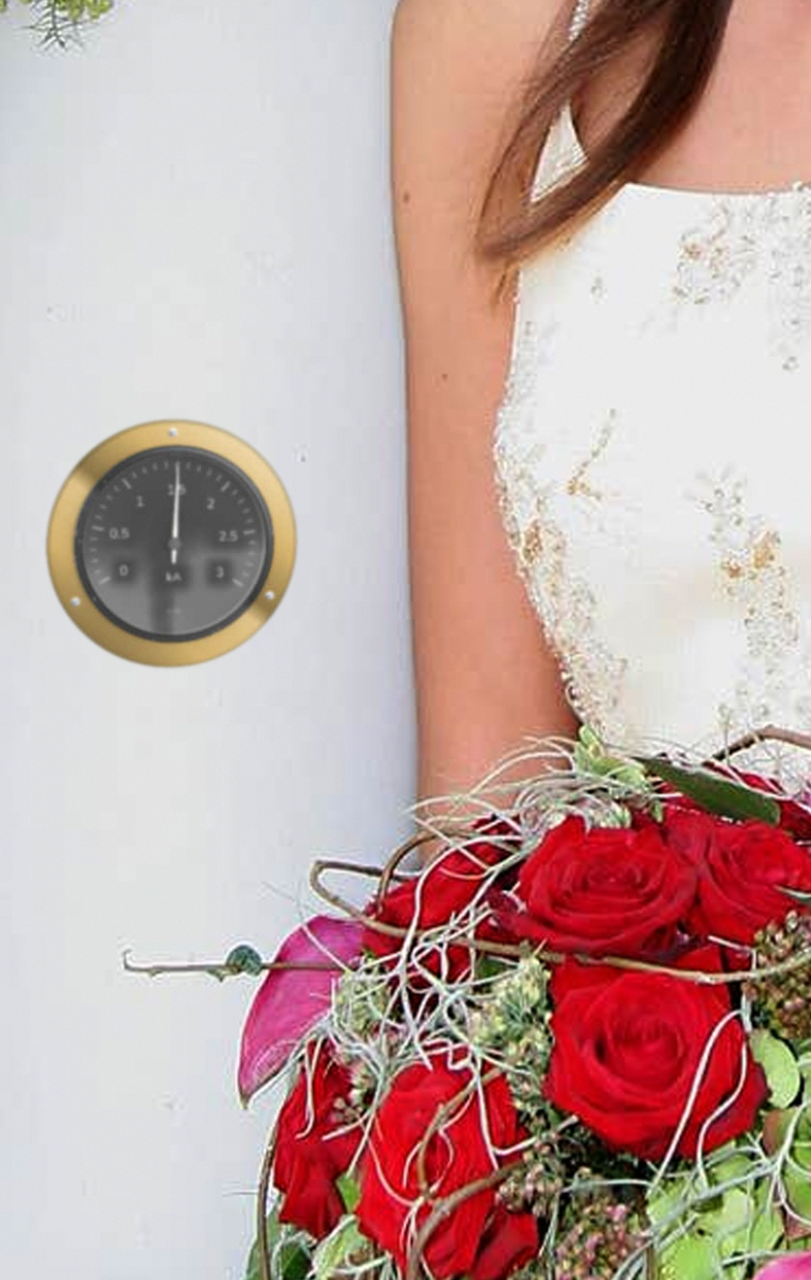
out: **1.5** kA
